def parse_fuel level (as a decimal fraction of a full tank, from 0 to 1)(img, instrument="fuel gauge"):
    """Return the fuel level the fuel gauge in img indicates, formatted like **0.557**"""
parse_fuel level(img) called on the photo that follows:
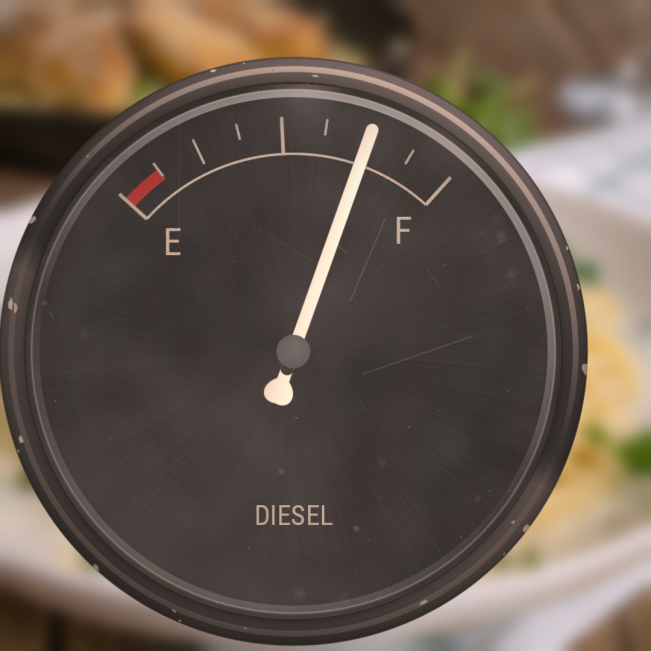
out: **0.75**
